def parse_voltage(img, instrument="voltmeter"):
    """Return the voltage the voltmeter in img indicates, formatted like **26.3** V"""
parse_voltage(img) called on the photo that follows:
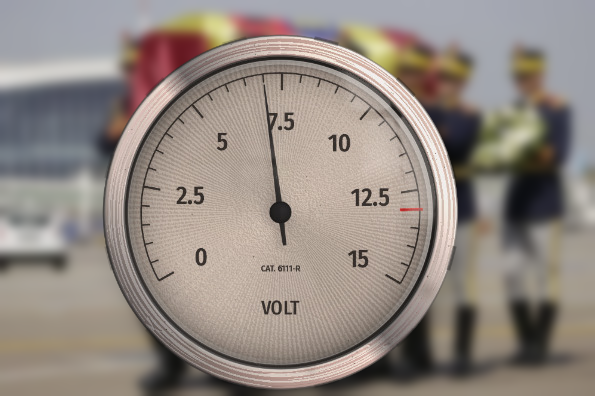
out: **7** V
